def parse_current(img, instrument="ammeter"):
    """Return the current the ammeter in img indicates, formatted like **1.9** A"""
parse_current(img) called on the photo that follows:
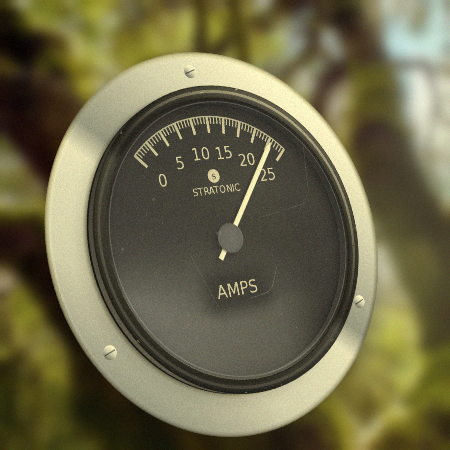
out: **22.5** A
